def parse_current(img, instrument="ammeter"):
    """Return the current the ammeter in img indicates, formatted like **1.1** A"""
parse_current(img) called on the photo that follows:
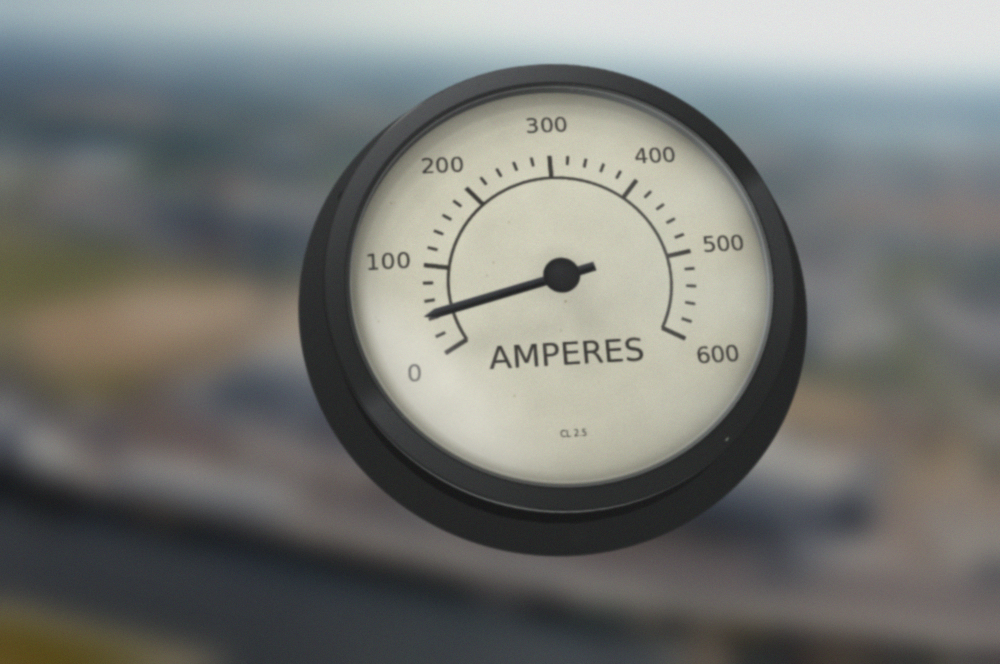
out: **40** A
